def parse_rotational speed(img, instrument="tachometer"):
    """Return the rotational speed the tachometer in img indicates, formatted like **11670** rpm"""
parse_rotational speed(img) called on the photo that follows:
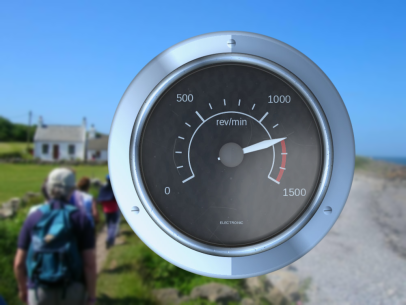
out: **1200** rpm
